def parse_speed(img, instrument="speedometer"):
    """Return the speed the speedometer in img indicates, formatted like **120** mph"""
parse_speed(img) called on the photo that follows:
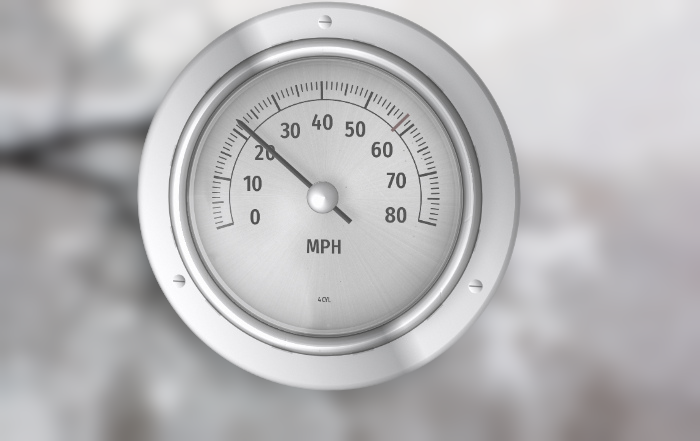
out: **22** mph
